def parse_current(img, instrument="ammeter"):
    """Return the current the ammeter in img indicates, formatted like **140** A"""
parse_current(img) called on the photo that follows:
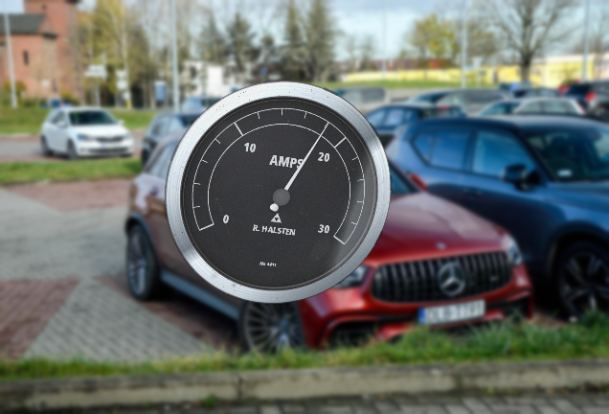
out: **18** A
